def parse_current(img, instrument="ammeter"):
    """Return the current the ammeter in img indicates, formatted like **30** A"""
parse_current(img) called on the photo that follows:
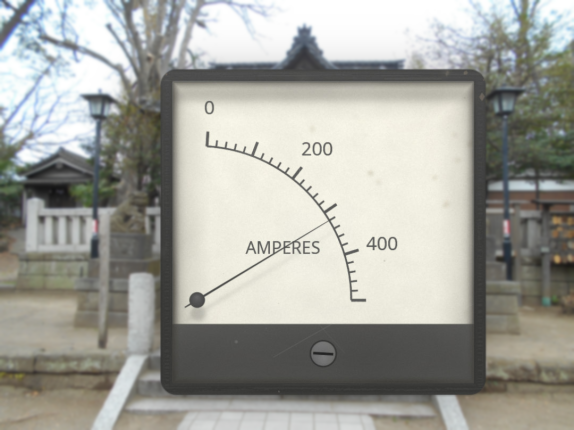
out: **320** A
